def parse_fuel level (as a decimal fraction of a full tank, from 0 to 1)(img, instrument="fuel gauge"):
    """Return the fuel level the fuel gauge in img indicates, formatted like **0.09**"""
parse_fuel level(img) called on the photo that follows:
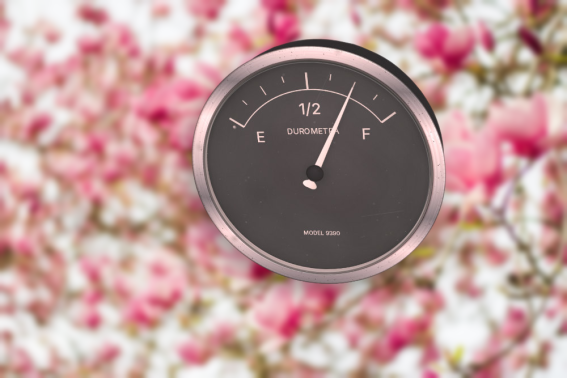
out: **0.75**
